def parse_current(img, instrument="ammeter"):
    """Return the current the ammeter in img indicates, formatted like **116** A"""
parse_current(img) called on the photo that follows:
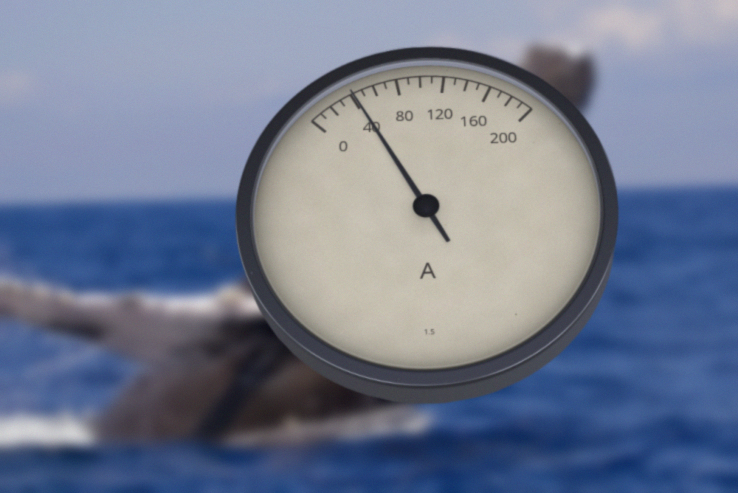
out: **40** A
